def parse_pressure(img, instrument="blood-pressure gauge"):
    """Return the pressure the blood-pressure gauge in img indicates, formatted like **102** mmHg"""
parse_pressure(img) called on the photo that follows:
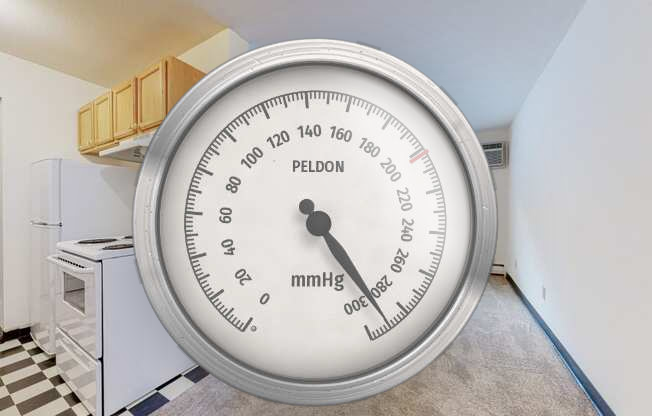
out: **290** mmHg
